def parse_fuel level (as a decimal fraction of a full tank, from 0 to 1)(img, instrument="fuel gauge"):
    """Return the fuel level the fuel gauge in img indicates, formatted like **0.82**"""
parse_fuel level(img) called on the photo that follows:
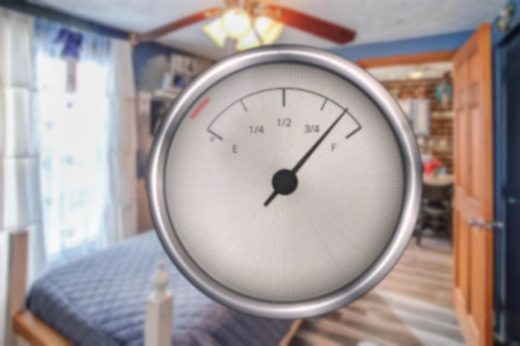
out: **0.875**
